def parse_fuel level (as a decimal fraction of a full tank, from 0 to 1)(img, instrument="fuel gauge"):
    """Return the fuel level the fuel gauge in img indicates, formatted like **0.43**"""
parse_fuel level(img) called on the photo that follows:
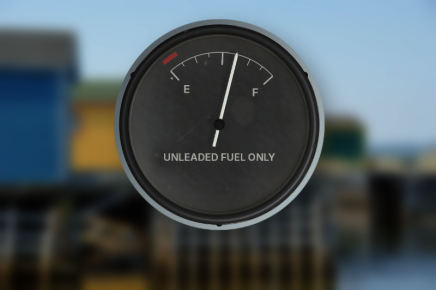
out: **0.625**
